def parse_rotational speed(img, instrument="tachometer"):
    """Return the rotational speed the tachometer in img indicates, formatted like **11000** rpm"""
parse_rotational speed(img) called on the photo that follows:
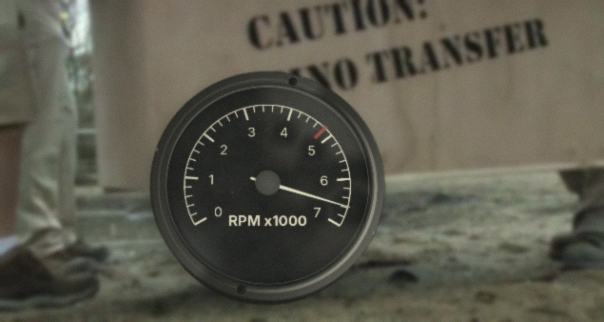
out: **6600** rpm
